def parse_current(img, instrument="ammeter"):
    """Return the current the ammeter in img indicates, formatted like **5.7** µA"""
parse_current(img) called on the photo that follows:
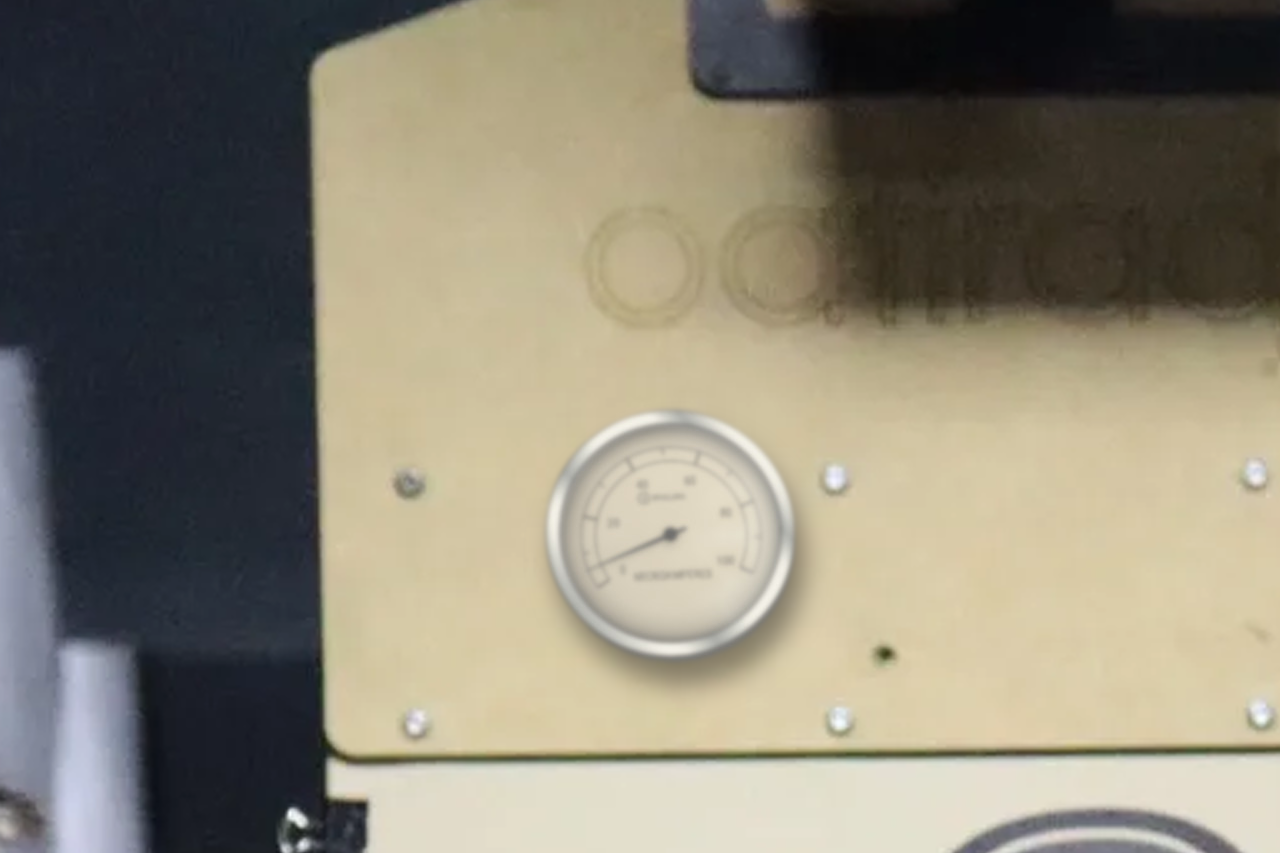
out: **5** µA
